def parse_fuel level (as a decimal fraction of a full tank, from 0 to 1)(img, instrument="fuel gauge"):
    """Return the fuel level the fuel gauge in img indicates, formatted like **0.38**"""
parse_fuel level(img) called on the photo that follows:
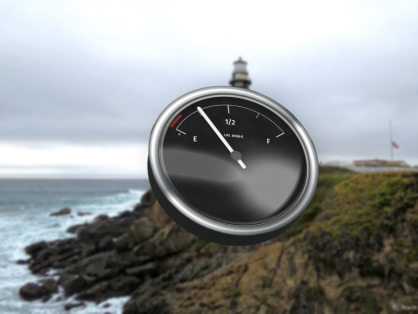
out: **0.25**
